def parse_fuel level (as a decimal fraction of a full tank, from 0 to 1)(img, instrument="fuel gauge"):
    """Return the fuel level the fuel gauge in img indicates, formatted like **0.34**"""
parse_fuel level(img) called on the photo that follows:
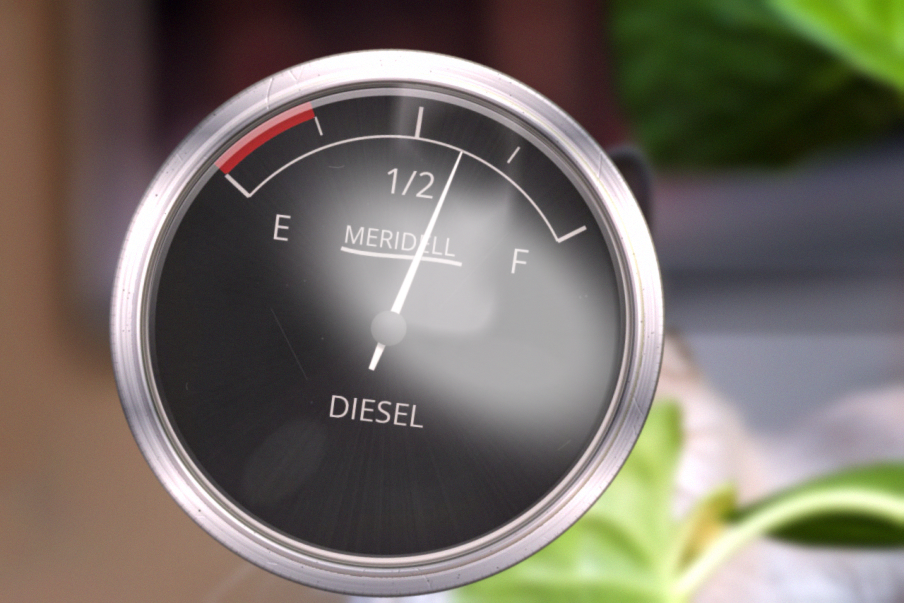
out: **0.625**
